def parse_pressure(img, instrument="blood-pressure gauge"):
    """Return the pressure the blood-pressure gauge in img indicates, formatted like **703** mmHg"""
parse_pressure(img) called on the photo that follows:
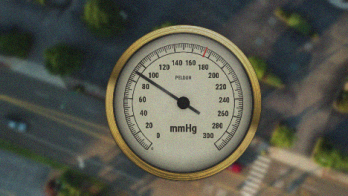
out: **90** mmHg
